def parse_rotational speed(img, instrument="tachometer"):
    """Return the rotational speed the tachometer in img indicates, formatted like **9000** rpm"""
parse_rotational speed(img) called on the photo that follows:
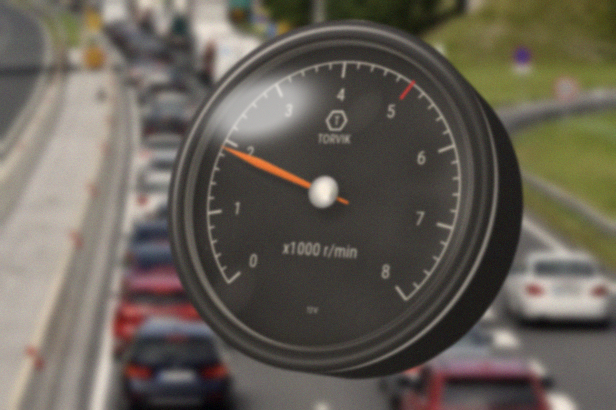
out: **1900** rpm
